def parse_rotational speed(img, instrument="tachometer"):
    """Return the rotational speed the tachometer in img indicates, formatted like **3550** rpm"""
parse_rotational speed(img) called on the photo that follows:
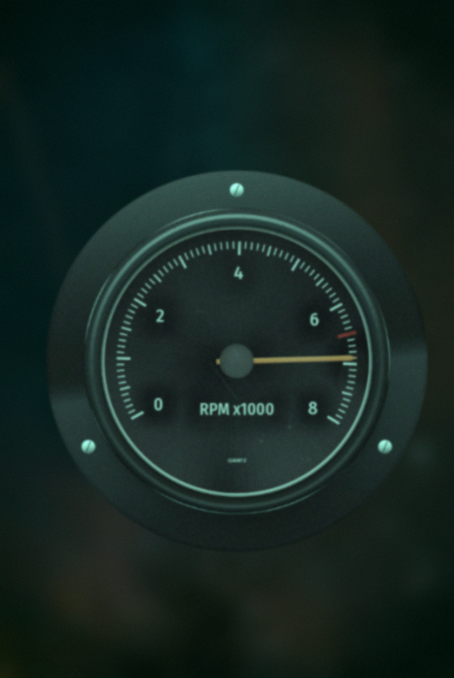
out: **6900** rpm
